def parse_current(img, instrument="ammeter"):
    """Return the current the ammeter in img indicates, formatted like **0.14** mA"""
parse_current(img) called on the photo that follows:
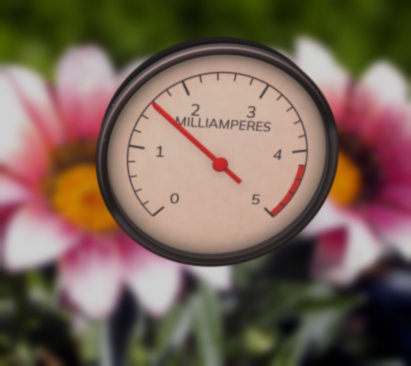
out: **1.6** mA
